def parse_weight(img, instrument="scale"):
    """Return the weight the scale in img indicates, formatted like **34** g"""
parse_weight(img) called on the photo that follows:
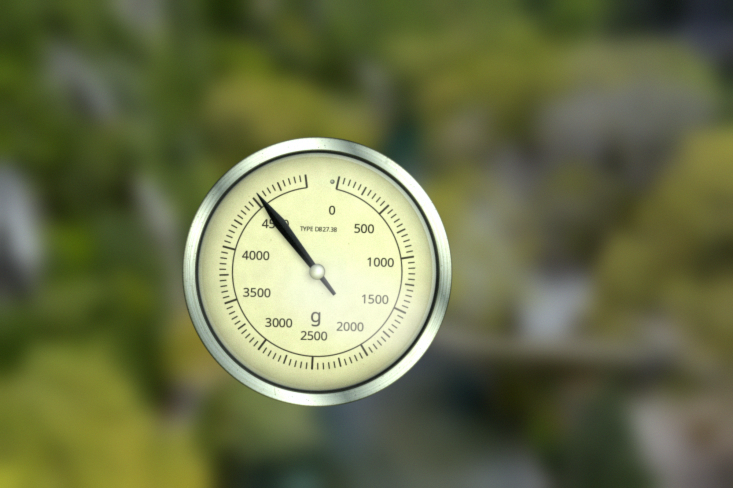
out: **4550** g
